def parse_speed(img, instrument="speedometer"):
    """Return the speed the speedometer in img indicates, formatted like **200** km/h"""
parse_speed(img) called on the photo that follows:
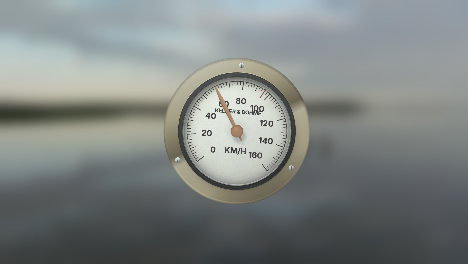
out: **60** km/h
